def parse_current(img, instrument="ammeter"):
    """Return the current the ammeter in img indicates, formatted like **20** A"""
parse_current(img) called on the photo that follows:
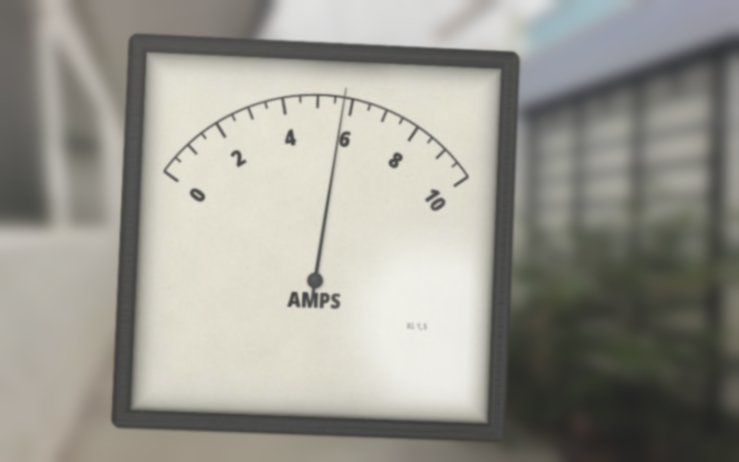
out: **5.75** A
